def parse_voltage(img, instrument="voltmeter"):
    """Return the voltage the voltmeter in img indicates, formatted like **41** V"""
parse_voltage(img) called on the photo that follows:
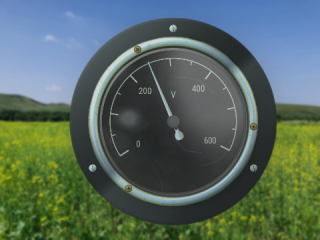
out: **250** V
